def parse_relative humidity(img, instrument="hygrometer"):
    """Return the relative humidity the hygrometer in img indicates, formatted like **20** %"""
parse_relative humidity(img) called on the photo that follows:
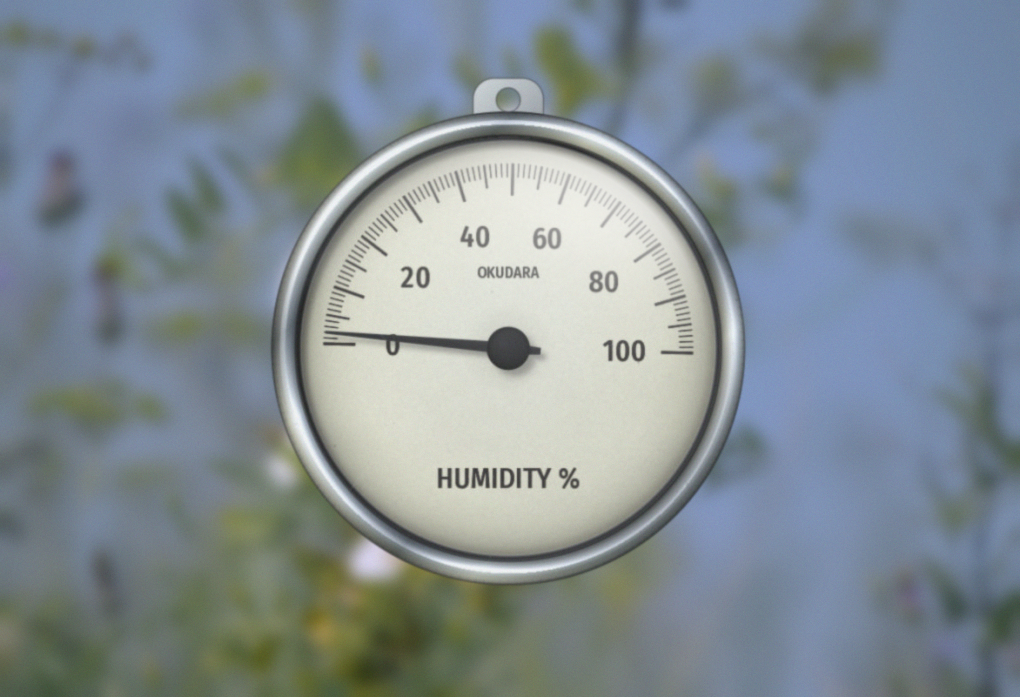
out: **2** %
